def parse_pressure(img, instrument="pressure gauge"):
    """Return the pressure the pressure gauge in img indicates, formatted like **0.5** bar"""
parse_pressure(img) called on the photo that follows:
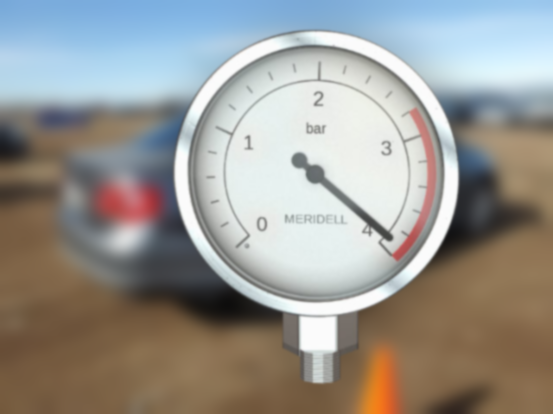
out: **3.9** bar
